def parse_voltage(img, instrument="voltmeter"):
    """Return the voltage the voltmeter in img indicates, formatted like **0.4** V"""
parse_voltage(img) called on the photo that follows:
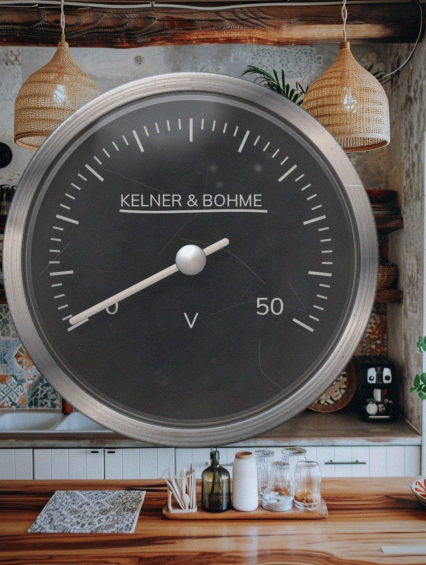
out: **0.5** V
